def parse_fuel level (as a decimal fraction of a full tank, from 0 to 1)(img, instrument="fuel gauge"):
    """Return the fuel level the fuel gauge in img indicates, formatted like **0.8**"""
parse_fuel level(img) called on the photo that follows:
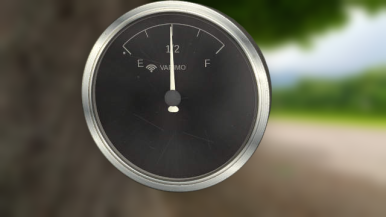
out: **0.5**
